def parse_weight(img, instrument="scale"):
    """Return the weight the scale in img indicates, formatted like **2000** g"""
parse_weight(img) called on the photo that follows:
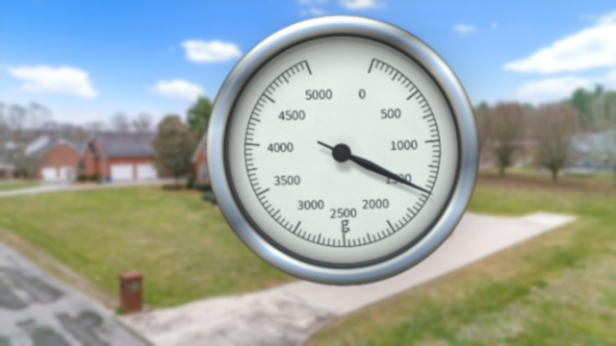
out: **1500** g
